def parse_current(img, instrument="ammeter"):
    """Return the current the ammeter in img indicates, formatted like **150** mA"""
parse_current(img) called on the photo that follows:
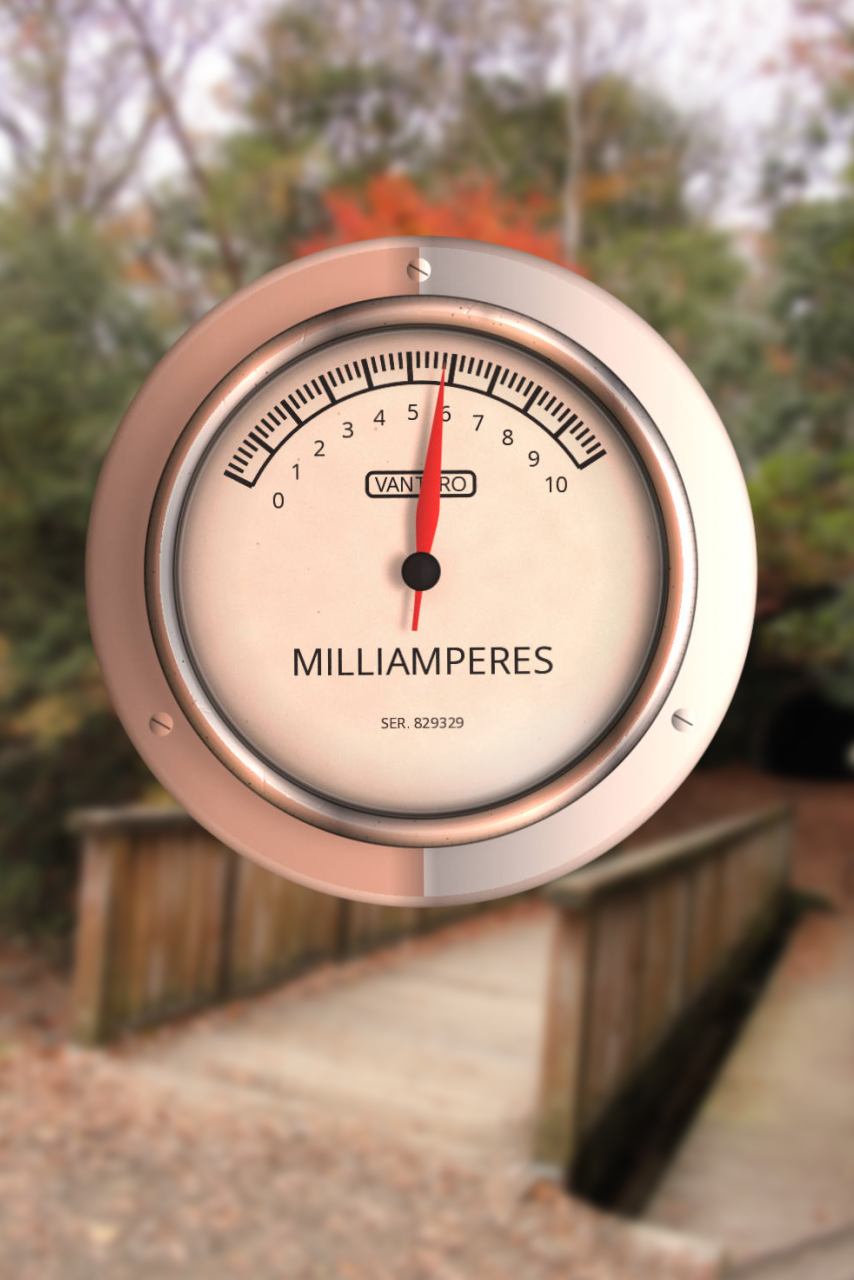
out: **5.8** mA
